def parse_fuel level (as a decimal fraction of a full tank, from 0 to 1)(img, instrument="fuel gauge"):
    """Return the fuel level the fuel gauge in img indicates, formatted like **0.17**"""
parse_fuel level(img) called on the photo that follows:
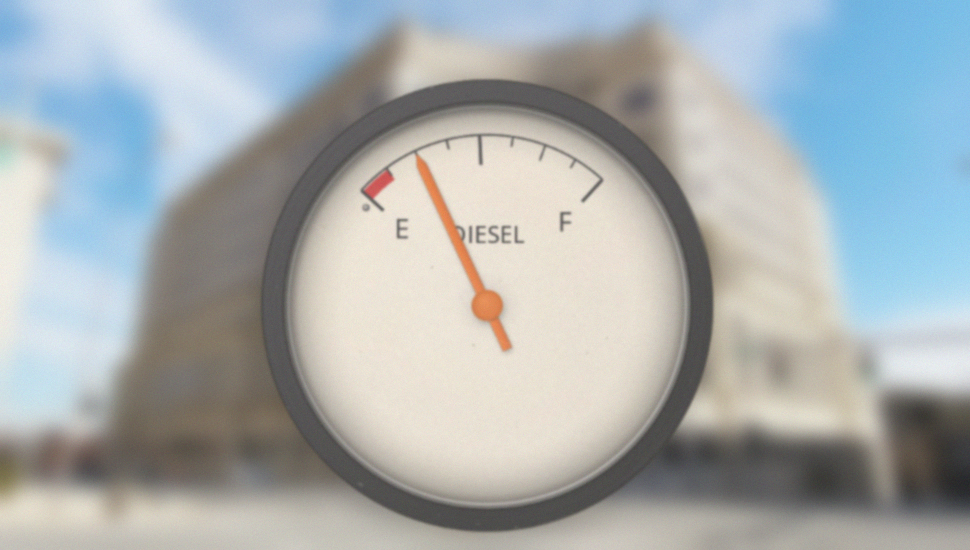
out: **0.25**
